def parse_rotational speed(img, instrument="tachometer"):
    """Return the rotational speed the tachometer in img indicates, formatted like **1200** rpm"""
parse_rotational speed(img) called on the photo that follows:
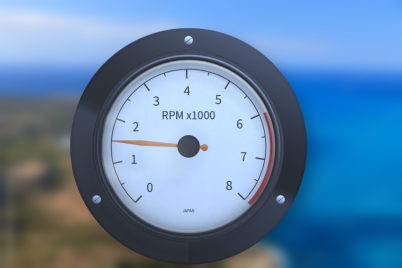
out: **1500** rpm
